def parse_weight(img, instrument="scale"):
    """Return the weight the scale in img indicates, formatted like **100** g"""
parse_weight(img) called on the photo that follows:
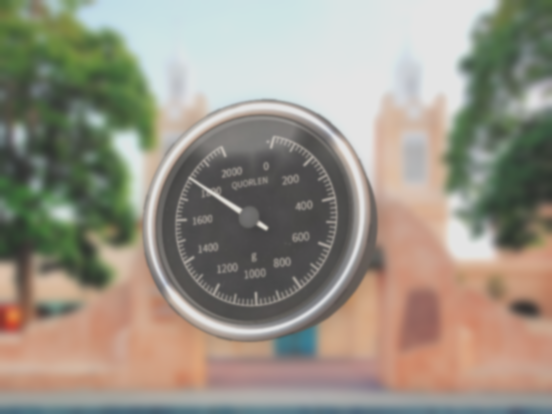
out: **1800** g
